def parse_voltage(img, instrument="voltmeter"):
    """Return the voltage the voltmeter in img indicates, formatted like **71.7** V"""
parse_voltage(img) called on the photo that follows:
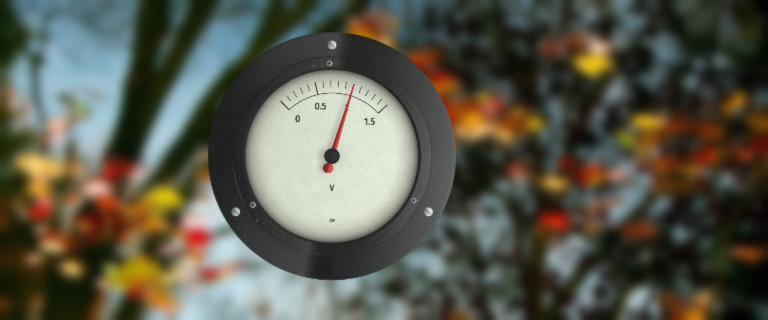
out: **1** V
